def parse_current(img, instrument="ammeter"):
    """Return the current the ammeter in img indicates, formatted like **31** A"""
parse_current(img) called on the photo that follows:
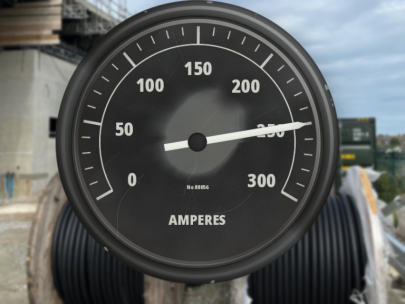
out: **250** A
